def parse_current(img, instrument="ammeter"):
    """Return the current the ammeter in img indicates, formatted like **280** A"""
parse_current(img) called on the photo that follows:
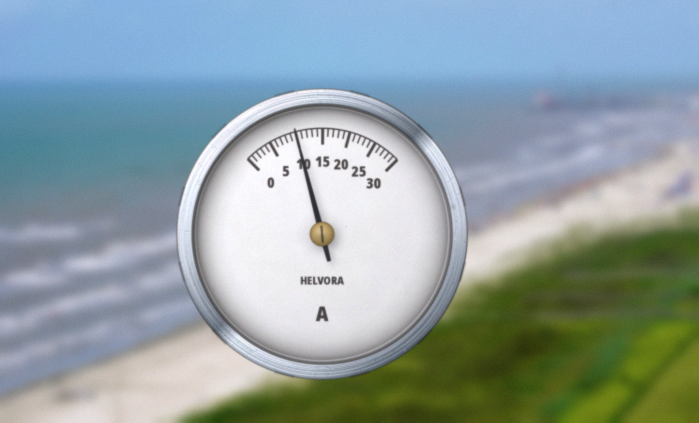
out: **10** A
